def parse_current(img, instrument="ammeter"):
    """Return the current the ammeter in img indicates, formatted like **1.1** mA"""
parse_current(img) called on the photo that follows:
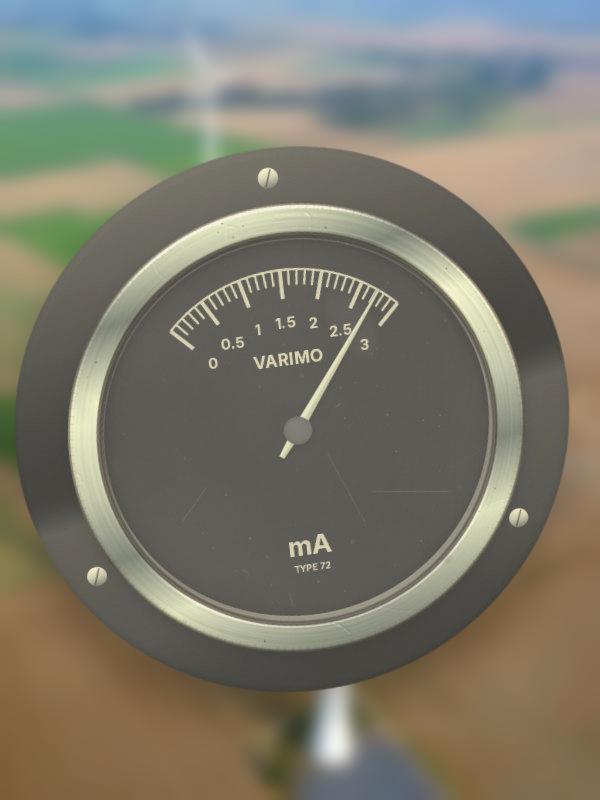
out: **2.7** mA
